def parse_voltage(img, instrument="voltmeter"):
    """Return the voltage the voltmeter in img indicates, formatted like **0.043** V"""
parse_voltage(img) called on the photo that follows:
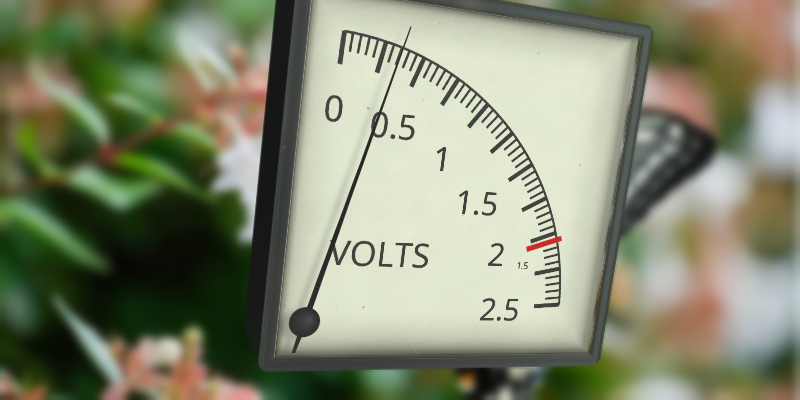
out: **0.35** V
